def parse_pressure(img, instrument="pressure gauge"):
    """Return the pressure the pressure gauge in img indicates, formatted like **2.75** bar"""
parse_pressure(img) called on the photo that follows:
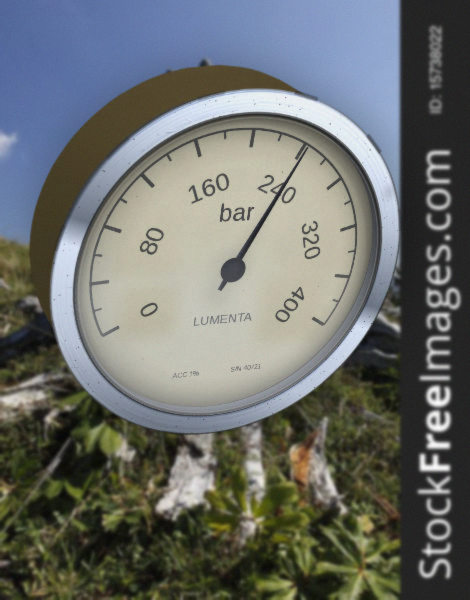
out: **240** bar
